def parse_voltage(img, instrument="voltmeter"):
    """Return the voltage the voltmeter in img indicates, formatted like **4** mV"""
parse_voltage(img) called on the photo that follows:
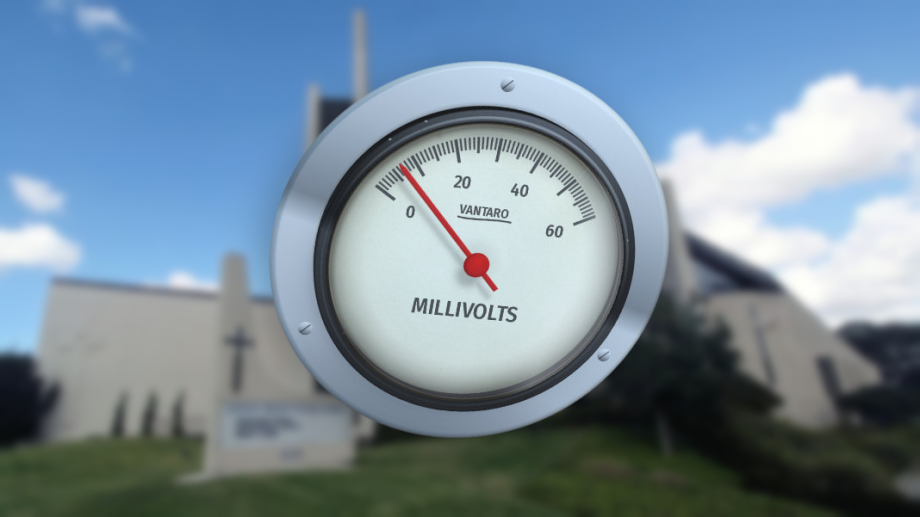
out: **7** mV
